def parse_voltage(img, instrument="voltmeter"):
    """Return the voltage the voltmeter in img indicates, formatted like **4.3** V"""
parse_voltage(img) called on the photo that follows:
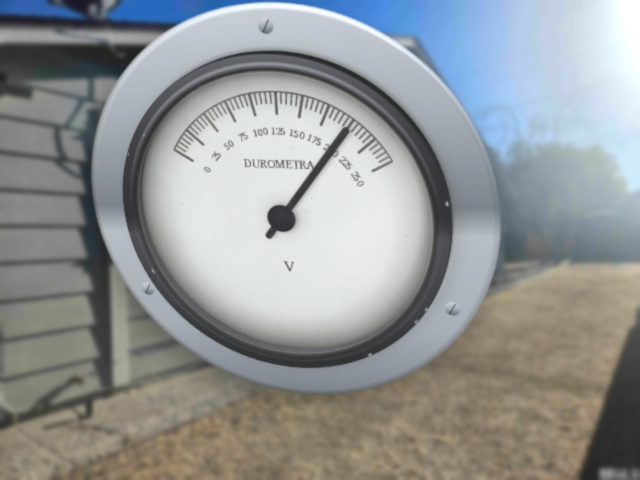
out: **200** V
